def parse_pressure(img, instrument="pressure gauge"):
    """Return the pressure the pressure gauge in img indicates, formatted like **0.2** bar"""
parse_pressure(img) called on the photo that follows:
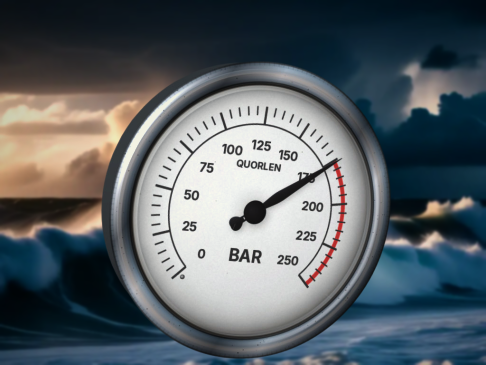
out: **175** bar
